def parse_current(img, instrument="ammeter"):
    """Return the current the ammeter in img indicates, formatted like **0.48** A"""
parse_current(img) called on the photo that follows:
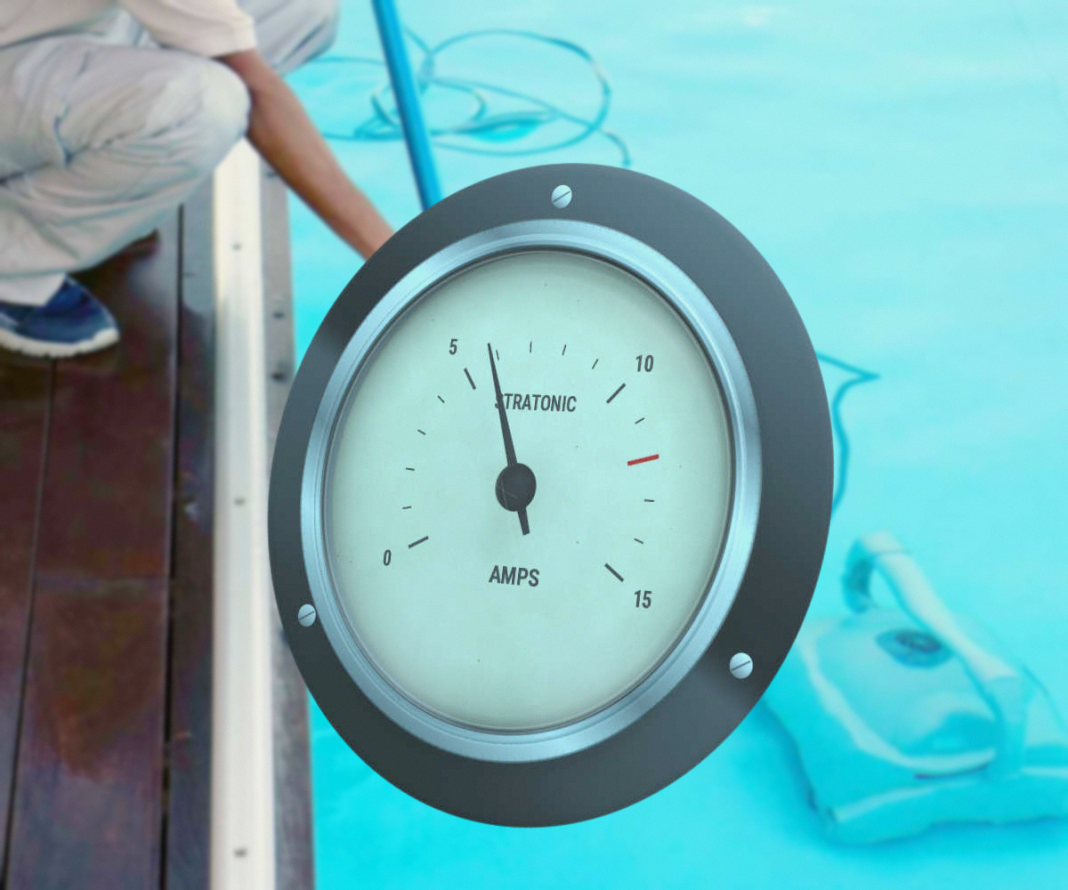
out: **6** A
